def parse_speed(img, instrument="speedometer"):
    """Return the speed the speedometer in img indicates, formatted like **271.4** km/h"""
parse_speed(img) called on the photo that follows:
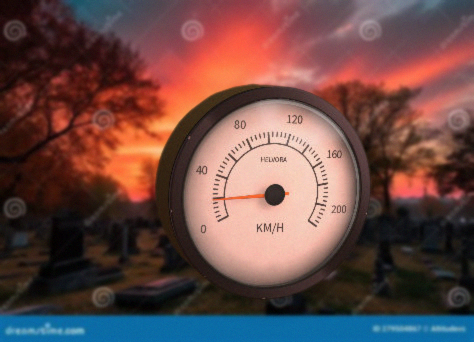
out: **20** km/h
